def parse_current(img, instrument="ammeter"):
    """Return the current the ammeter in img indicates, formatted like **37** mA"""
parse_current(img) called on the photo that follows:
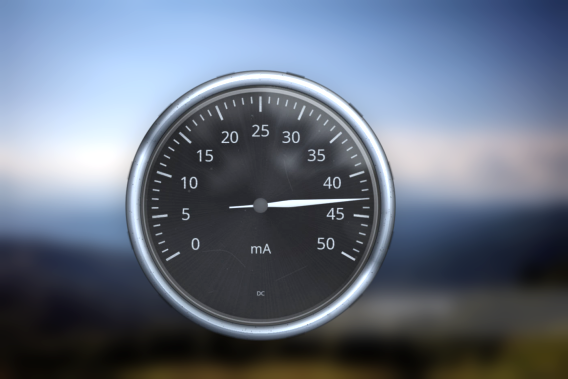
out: **43** mA
